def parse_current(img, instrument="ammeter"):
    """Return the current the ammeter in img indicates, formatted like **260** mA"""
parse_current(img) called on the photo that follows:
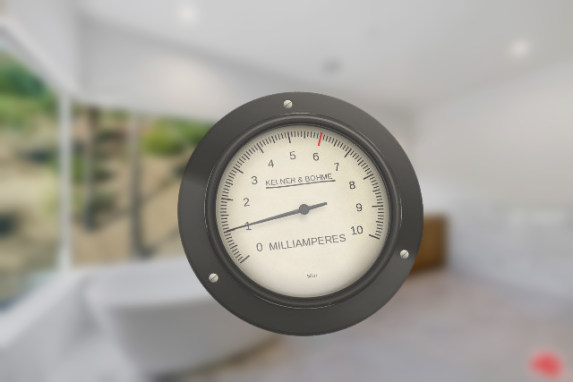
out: **1** mA
